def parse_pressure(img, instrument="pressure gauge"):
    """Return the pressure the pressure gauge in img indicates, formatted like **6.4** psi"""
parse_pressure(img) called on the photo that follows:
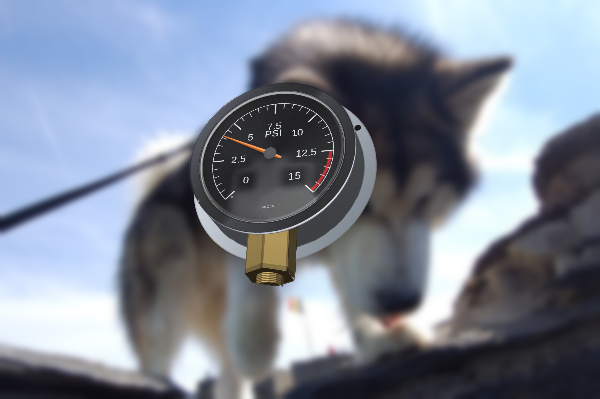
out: **4** psi
